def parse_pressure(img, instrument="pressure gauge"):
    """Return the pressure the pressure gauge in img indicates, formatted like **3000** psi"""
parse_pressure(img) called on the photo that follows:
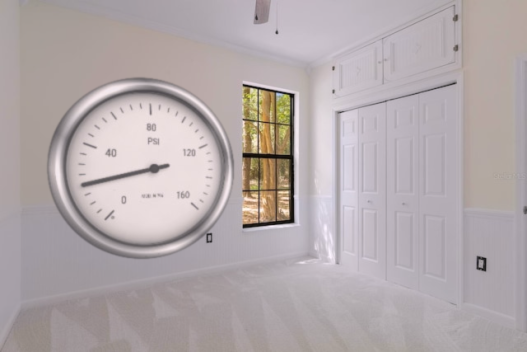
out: **20** psi
